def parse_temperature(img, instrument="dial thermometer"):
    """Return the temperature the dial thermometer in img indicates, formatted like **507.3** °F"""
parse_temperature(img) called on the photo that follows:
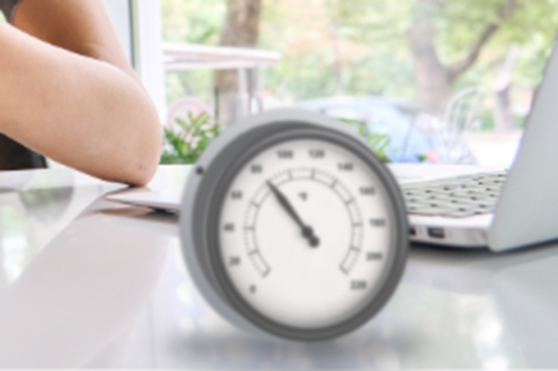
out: **80** °F
